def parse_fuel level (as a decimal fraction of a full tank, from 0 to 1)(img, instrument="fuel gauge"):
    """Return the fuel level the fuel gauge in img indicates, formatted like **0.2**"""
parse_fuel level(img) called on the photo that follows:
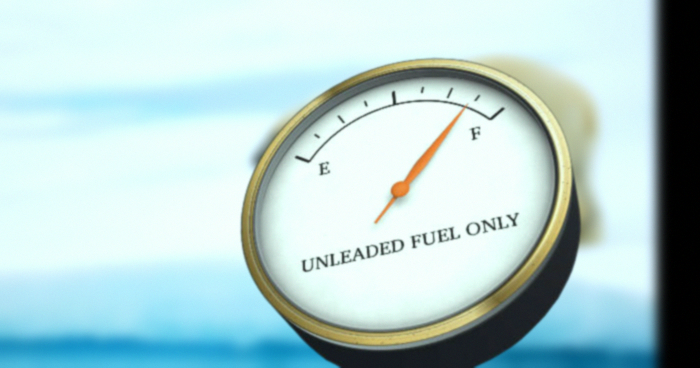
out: **0.875**
